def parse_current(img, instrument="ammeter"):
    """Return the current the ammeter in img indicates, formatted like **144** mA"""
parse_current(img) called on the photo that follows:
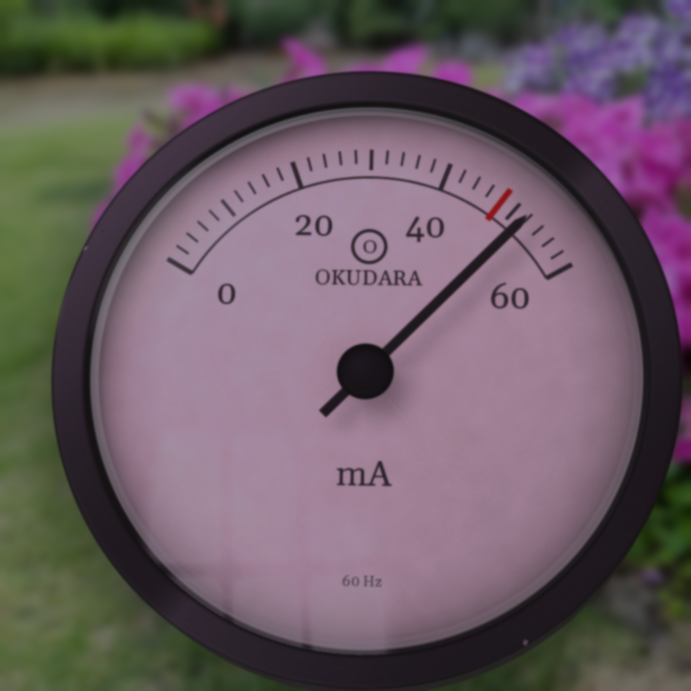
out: **52** mA
